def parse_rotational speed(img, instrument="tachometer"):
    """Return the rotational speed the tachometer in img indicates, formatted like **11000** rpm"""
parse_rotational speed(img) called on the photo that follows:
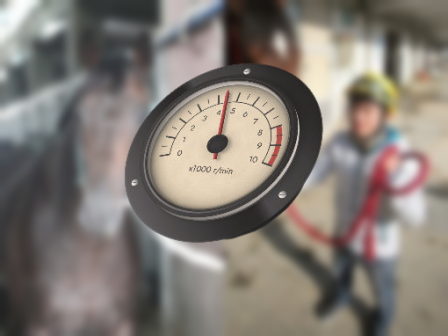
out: **4500** rpm
